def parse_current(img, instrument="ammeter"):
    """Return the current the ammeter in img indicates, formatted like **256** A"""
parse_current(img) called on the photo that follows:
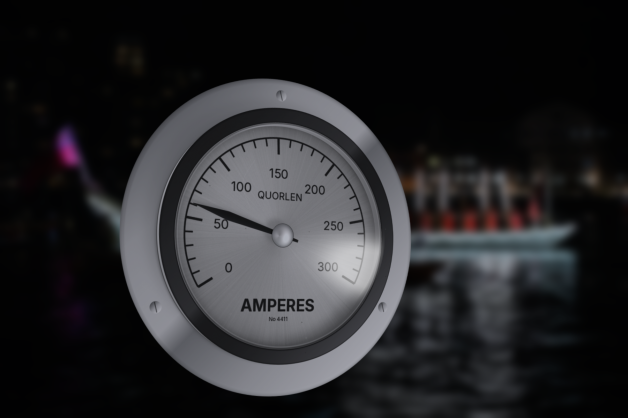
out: **60** A
